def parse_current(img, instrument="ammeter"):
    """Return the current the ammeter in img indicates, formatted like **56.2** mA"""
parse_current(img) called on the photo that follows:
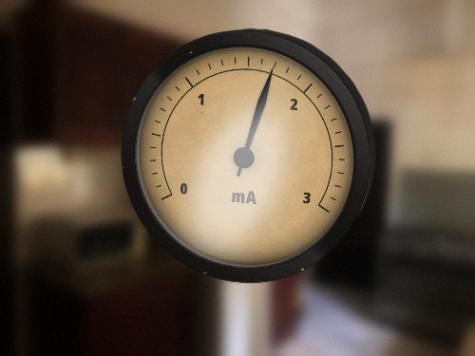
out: **1.7** mA
